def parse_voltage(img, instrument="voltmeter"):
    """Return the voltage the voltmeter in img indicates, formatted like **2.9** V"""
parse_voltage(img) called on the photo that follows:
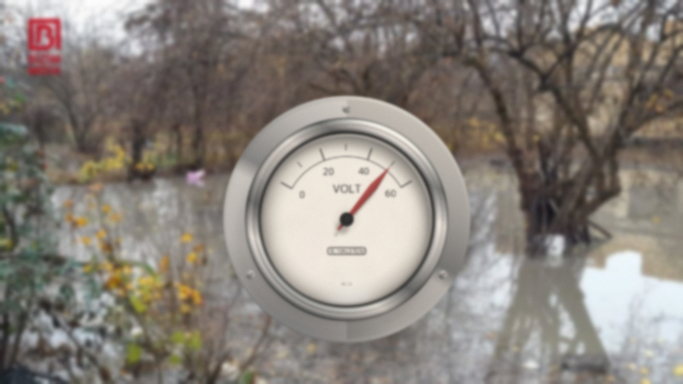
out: **50** V
